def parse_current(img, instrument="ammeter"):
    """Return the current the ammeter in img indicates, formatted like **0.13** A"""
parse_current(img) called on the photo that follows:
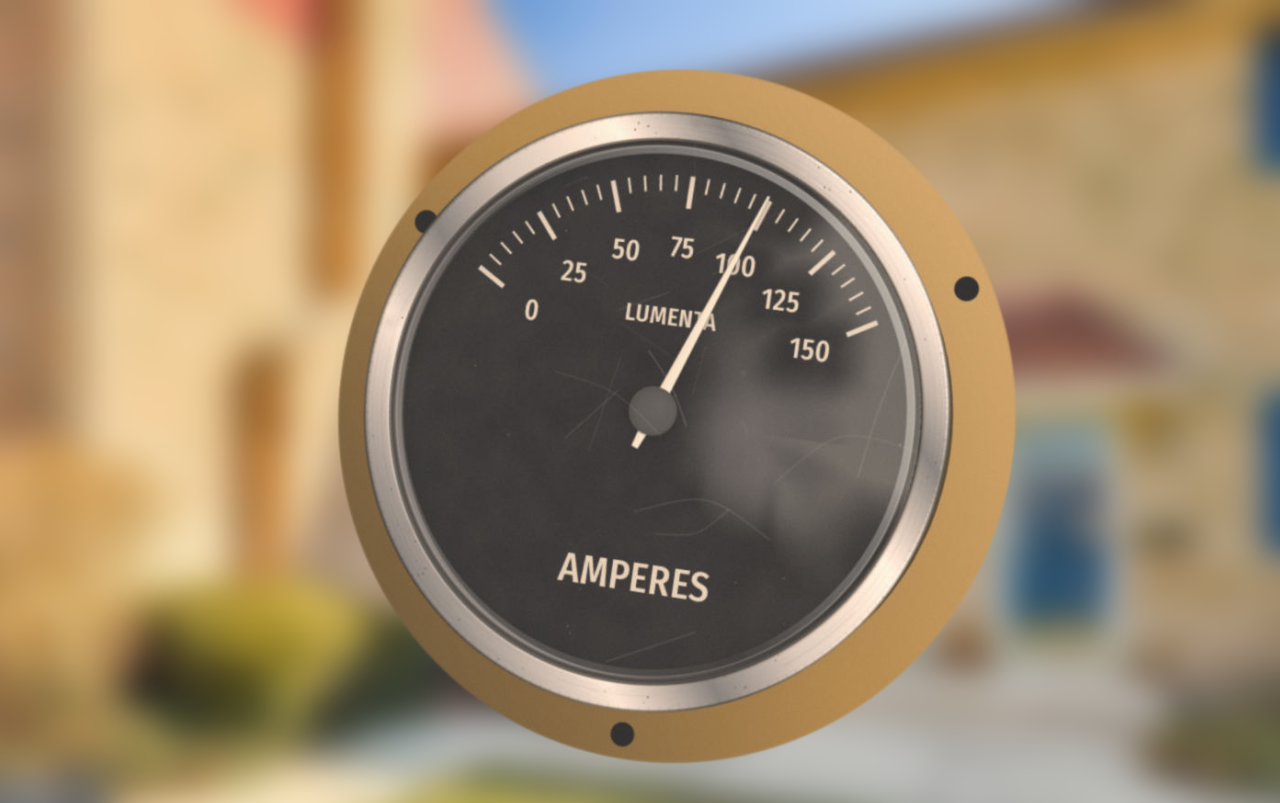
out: **100** A
